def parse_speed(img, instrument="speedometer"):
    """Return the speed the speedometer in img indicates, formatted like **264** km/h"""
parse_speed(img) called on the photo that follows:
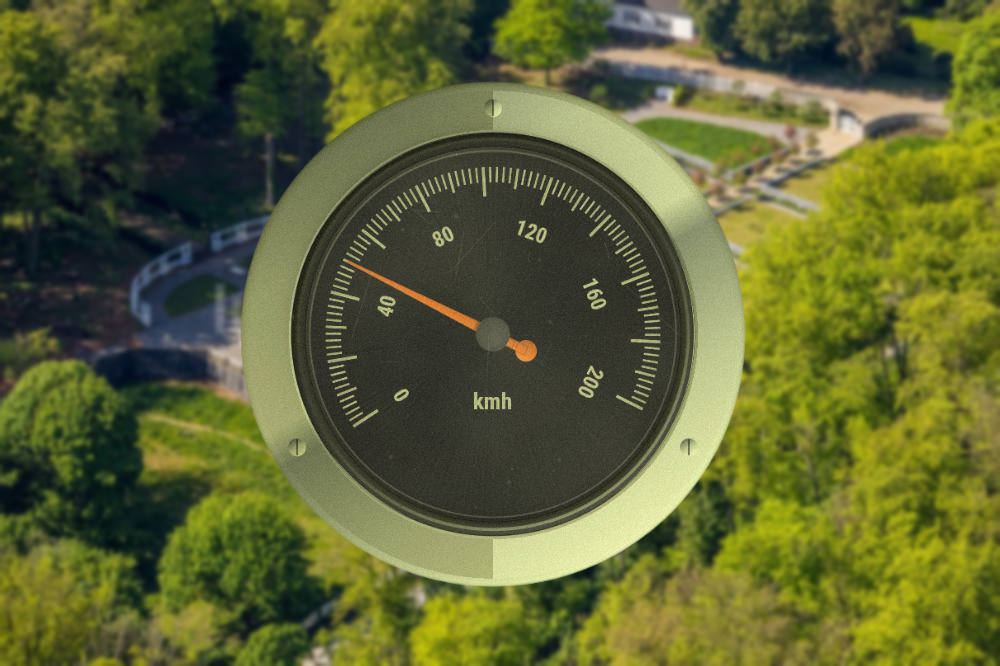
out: **50** km/h
